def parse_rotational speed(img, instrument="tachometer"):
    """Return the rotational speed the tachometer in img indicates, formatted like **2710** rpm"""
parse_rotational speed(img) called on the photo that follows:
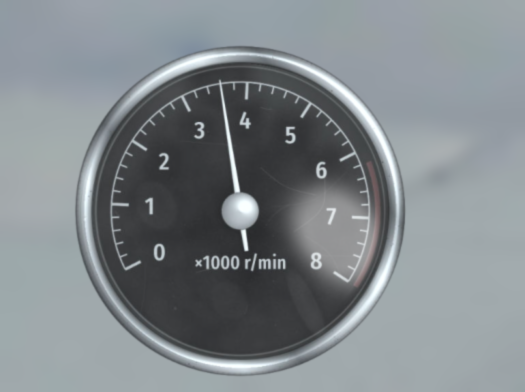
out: **3600** rpm
